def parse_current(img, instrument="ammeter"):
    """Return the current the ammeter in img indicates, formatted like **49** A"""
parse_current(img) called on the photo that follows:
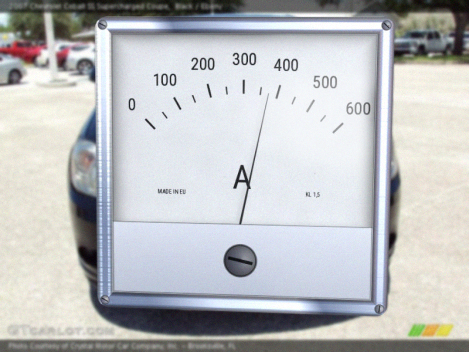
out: **375** A
